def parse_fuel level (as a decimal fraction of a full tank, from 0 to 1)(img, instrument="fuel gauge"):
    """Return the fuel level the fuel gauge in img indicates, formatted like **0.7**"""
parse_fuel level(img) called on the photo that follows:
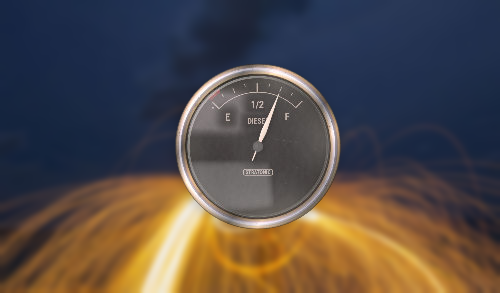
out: **0.75**
